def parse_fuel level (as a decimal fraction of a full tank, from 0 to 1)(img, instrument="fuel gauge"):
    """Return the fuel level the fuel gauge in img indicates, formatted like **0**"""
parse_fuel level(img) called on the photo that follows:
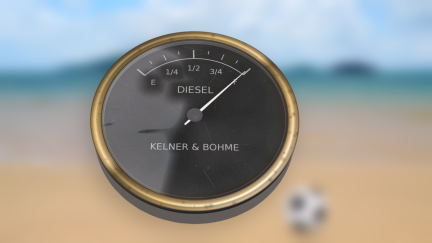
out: **1**
